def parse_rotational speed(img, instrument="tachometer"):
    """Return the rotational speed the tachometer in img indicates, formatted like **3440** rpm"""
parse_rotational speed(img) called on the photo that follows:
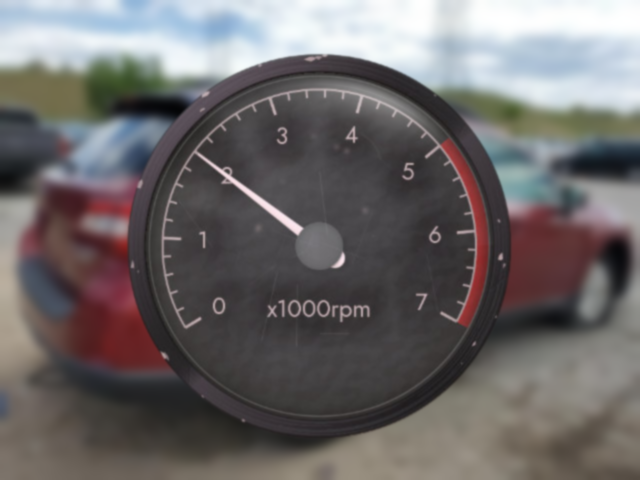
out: **2000** rpm
